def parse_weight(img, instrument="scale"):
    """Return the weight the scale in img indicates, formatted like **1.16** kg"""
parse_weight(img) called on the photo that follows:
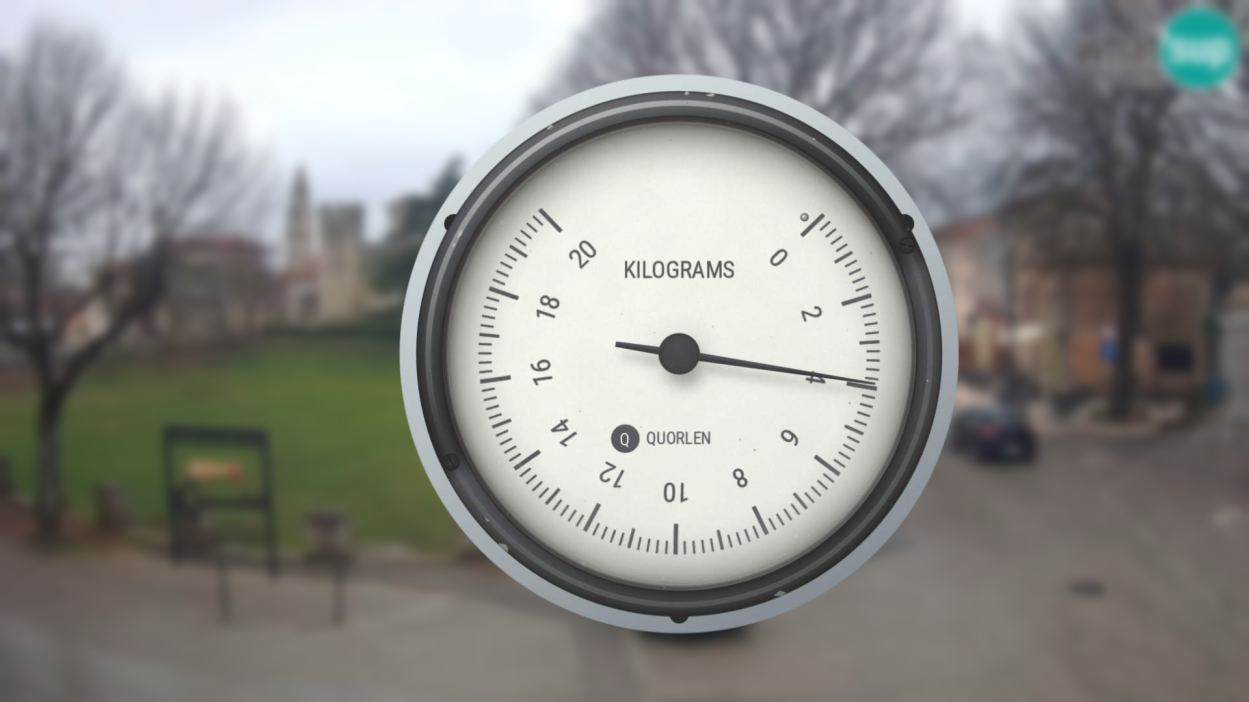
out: **3.9** kg
